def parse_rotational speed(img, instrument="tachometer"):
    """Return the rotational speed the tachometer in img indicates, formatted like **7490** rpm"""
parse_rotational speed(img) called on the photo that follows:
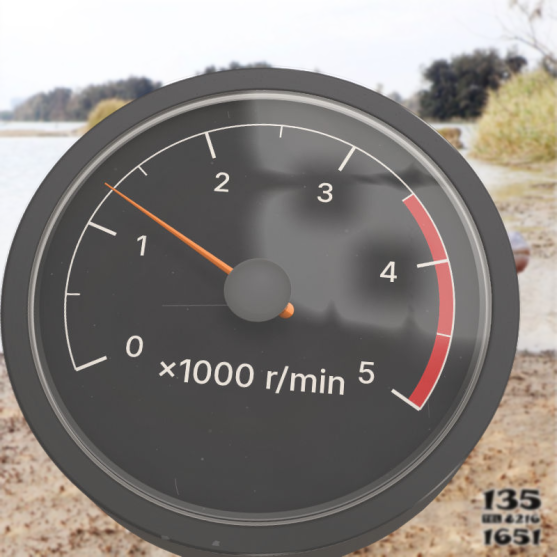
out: **1250** rpm
